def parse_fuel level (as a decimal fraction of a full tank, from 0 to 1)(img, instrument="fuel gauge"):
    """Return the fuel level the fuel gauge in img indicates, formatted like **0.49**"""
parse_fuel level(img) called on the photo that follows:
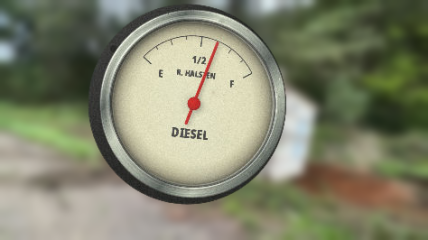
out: **0.625**
